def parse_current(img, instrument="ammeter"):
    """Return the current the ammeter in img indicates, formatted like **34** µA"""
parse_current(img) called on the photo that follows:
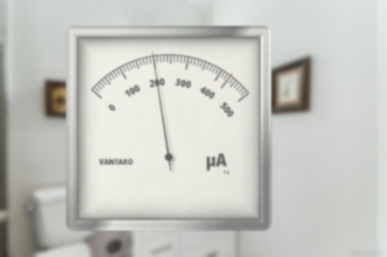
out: **200** µA
